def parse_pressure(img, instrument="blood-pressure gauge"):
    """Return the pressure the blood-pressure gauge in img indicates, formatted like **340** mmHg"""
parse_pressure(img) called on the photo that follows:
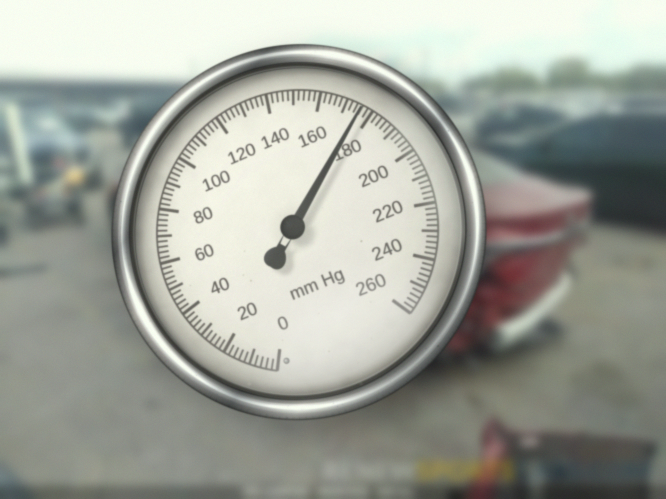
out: **176** mmHg
